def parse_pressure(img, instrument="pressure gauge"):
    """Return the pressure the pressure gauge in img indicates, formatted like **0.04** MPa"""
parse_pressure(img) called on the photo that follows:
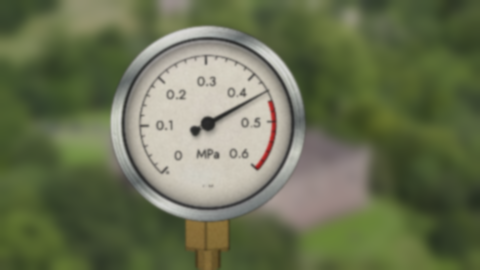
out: **0.44** MPa
